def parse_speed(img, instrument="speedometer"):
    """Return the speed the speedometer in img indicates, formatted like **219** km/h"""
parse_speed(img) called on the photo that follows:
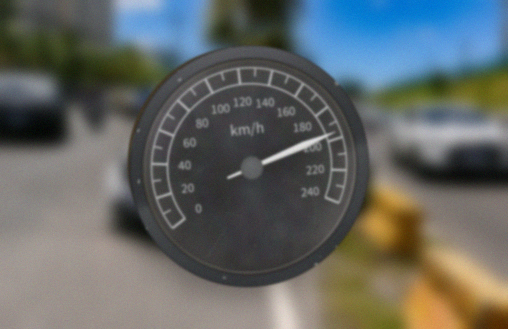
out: **195** km/h
